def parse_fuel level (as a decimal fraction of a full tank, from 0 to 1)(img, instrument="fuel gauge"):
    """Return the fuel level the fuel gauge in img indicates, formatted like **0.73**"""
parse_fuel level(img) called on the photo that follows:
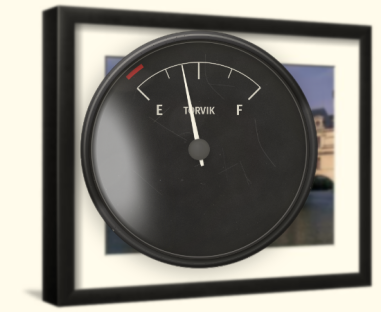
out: **0.375**
